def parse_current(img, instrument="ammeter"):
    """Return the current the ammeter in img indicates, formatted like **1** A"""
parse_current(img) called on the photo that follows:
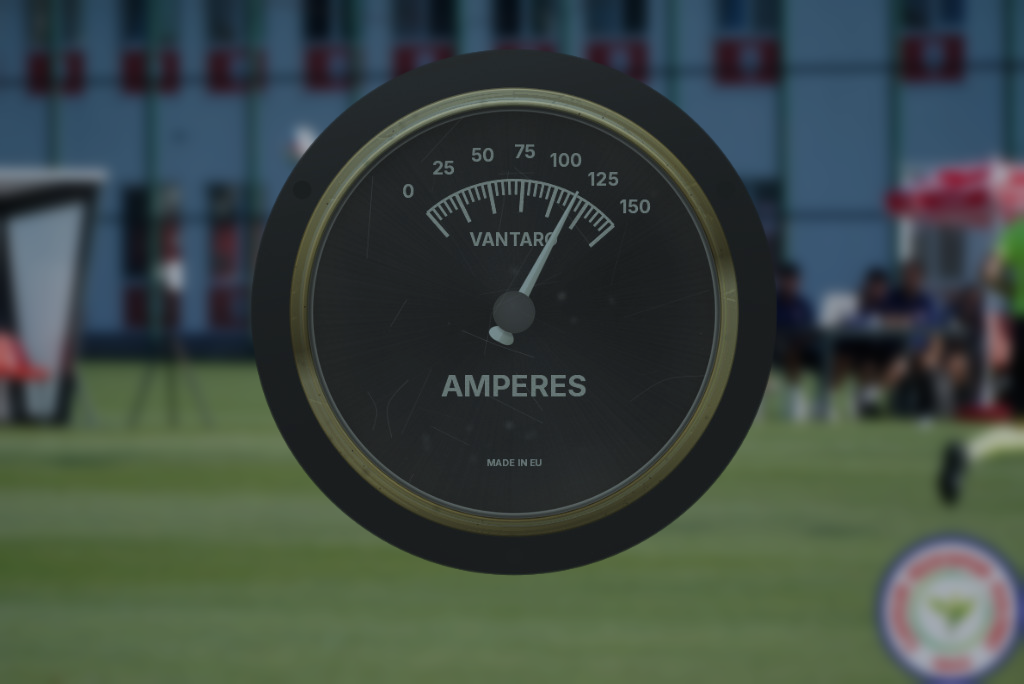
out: **115** A
